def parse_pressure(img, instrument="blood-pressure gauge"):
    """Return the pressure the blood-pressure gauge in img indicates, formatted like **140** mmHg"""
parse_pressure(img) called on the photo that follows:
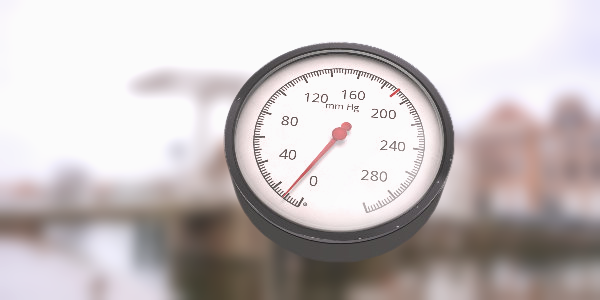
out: **10** mmHg
